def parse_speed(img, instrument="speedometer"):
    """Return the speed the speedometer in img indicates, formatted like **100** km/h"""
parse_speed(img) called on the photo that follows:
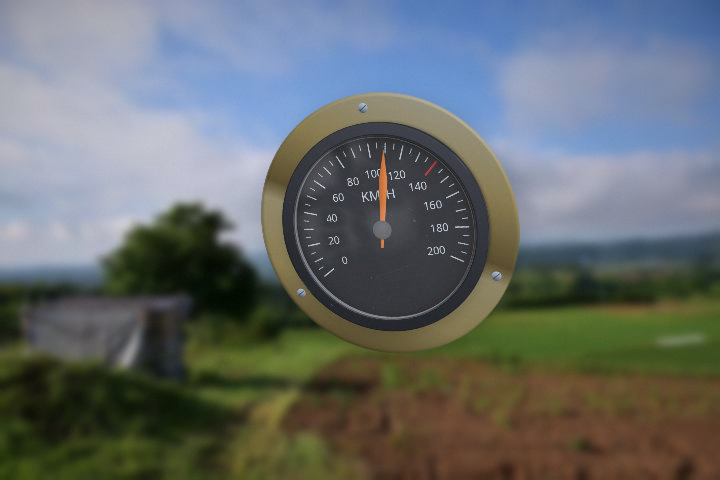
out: **110** km/h
